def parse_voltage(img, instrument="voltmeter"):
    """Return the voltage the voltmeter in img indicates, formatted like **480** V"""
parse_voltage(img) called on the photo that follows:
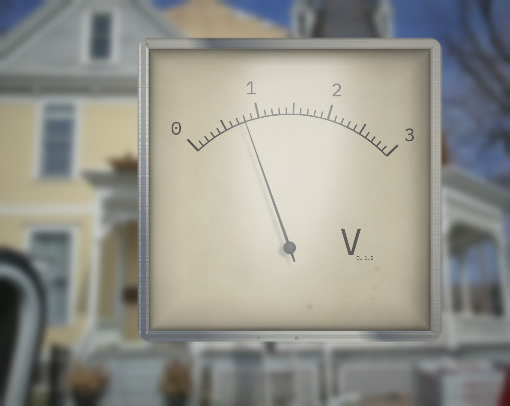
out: **0.8** V
